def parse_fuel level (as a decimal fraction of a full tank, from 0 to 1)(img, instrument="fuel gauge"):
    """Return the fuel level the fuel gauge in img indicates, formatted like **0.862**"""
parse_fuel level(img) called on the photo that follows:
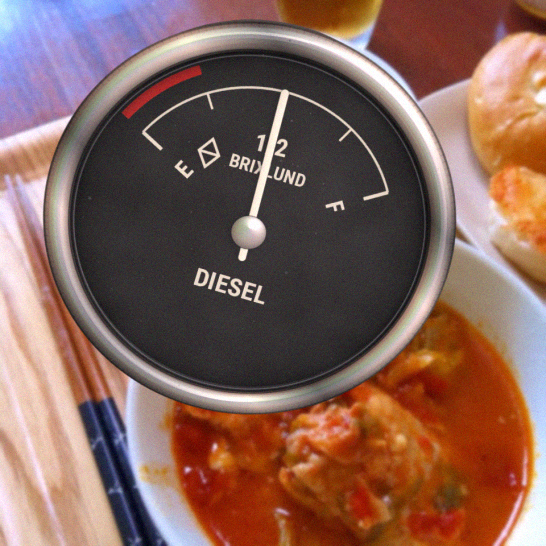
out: **0.5**
